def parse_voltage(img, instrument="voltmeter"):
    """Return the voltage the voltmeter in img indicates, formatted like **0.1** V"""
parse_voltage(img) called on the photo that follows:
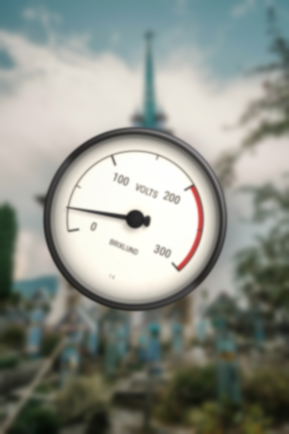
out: **25** V
